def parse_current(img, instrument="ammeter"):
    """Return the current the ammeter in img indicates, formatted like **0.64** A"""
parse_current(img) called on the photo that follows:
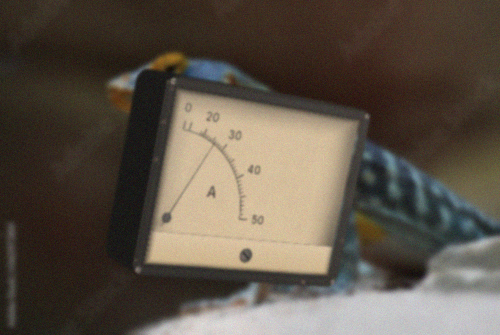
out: **25** A
